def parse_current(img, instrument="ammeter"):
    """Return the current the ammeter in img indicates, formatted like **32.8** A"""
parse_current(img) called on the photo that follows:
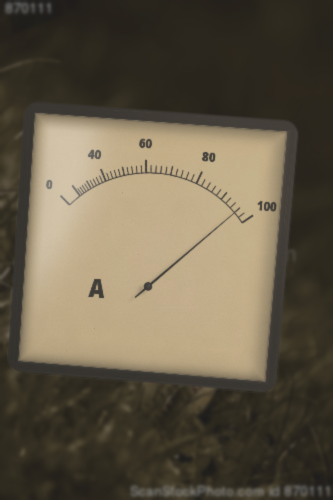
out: **96** A
